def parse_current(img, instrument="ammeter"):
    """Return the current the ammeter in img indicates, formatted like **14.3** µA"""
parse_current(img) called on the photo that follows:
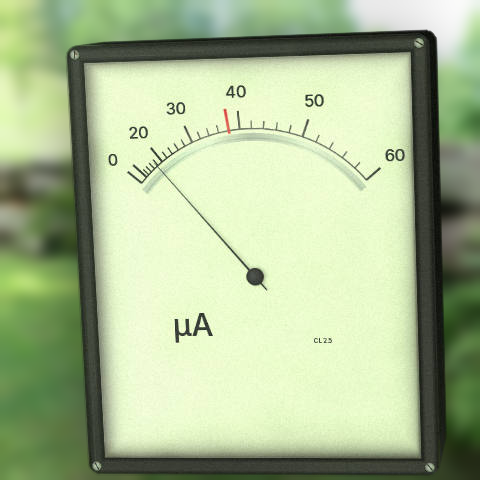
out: **18** µA
